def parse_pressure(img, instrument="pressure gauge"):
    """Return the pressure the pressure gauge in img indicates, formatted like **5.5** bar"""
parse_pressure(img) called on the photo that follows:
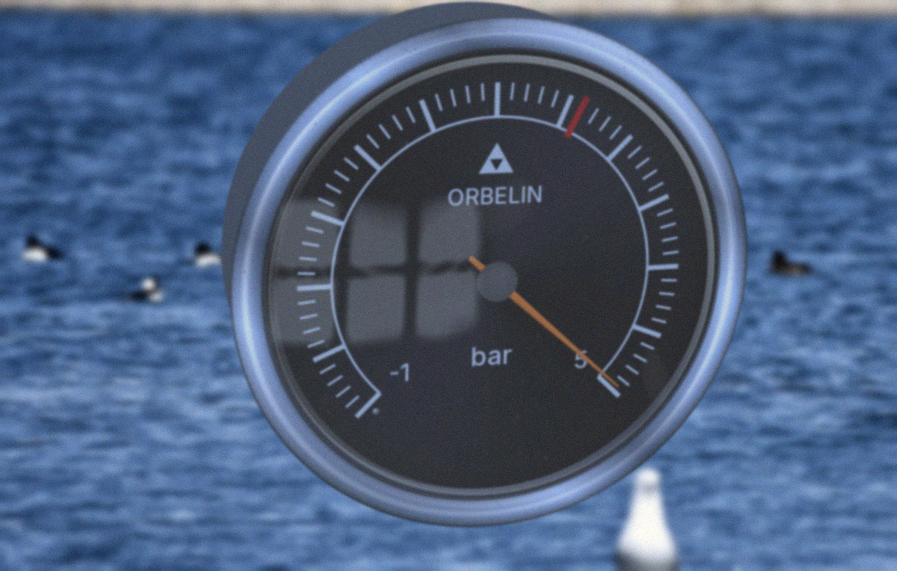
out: **4.95** bar
